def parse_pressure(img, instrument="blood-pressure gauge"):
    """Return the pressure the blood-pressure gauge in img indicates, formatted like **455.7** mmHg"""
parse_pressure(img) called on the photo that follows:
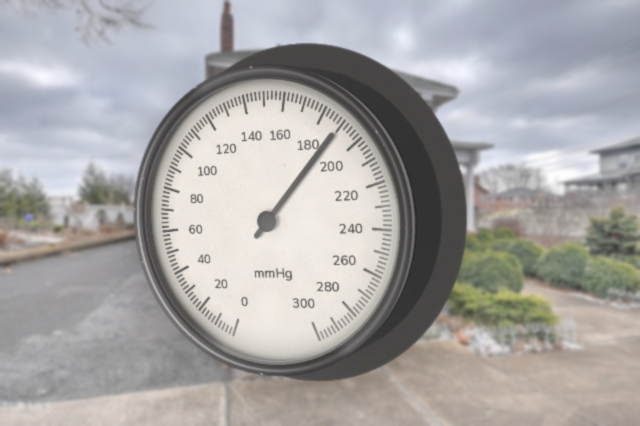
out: **190** mmHg
